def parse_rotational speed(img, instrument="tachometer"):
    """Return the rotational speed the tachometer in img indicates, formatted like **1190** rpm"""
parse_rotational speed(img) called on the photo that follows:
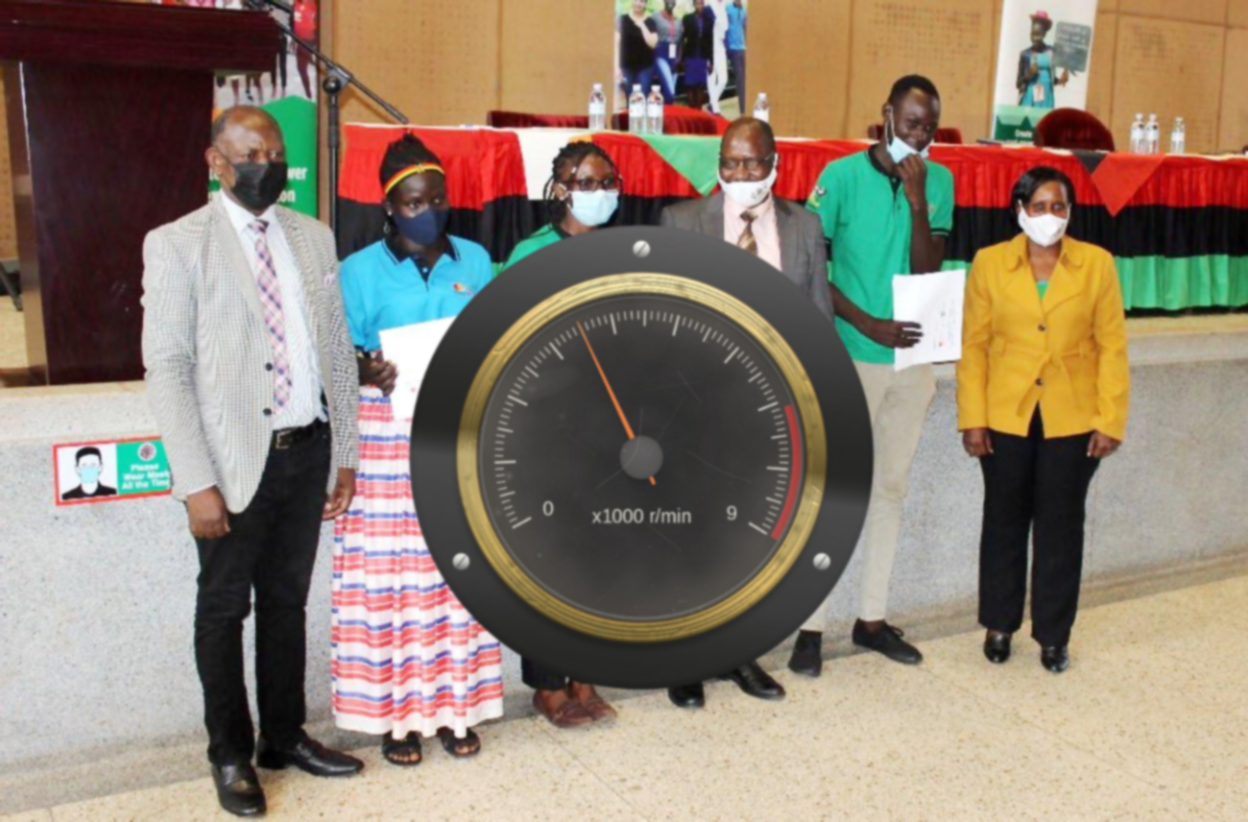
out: **3500** rpm
